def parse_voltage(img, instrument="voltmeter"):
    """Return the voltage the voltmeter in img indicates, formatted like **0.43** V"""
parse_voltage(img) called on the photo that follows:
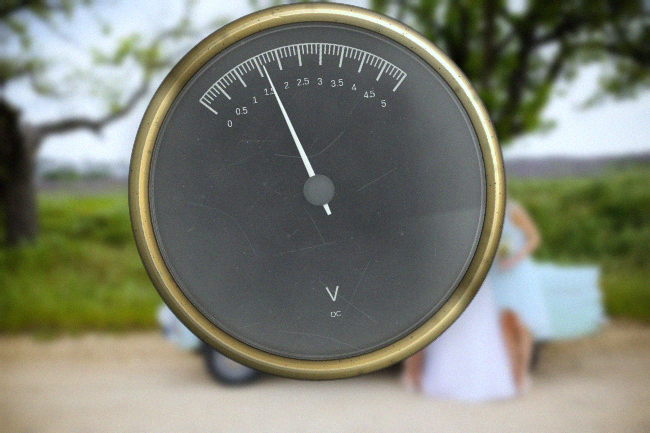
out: **1.6** V
